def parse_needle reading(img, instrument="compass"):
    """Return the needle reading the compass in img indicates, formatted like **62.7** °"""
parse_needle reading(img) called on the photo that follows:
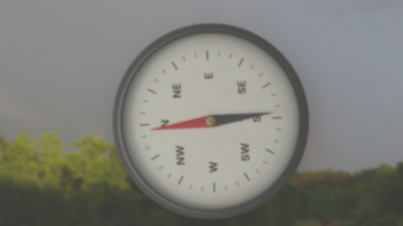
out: **355** °
